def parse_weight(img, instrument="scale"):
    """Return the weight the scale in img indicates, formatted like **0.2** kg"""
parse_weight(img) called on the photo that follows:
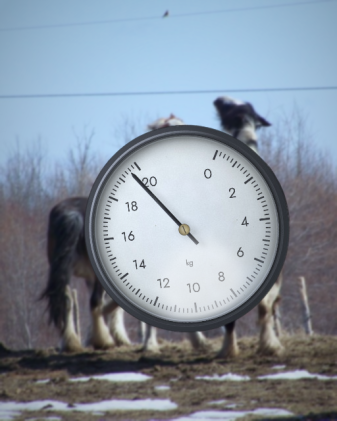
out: **19.6** kg
